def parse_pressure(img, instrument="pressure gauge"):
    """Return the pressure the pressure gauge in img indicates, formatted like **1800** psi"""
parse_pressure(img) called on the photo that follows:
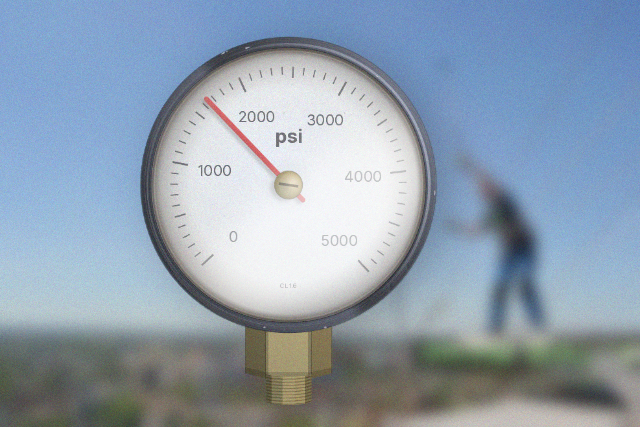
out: **1650** psi
